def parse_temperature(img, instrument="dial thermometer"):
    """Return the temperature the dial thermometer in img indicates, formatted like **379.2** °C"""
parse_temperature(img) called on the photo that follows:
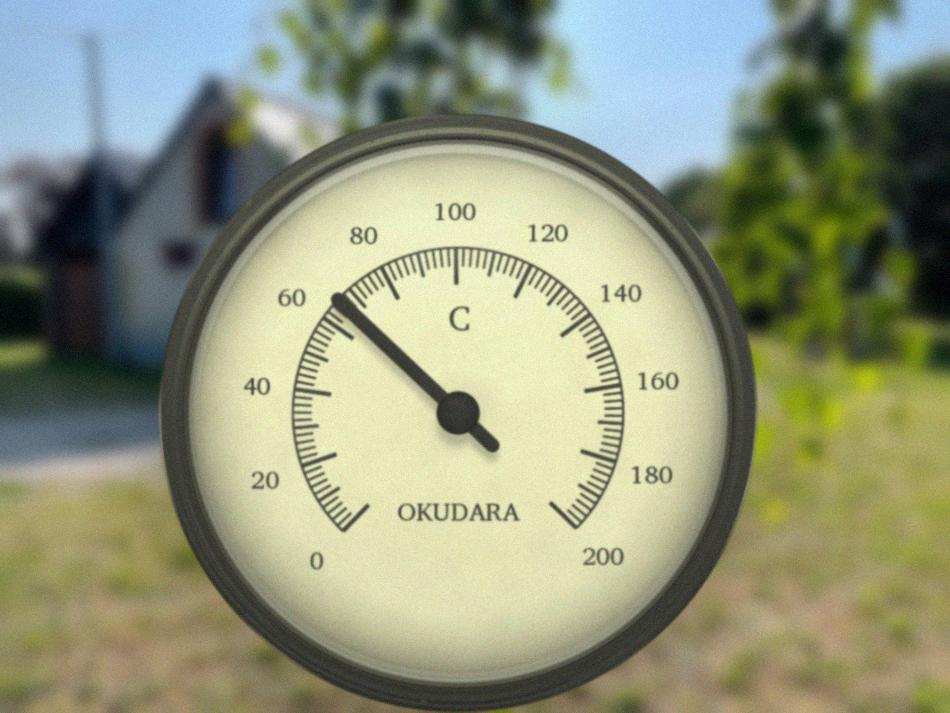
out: **66** °C
